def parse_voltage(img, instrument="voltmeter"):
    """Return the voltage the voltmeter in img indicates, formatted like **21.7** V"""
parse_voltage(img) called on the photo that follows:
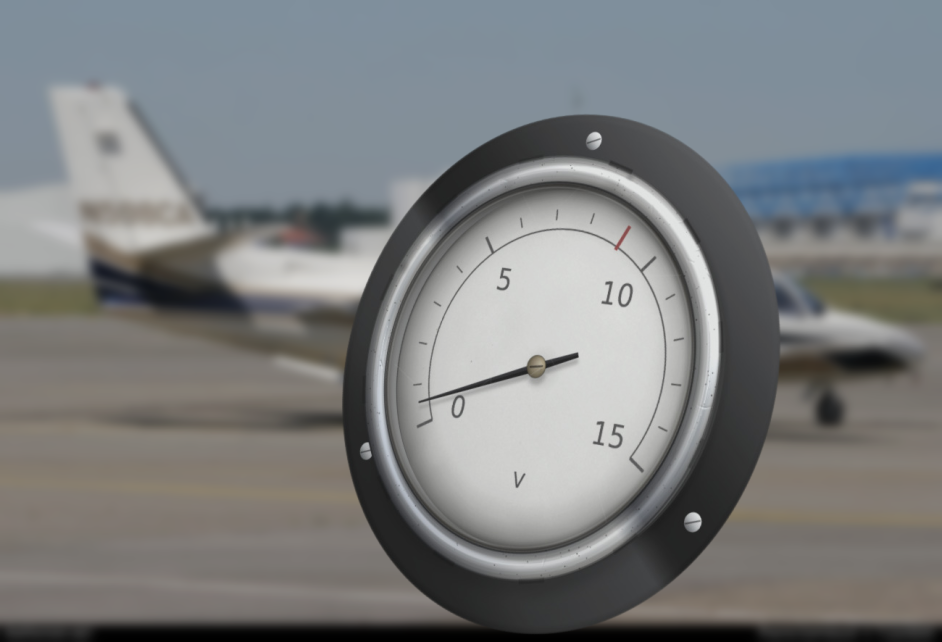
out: **0.5** V
